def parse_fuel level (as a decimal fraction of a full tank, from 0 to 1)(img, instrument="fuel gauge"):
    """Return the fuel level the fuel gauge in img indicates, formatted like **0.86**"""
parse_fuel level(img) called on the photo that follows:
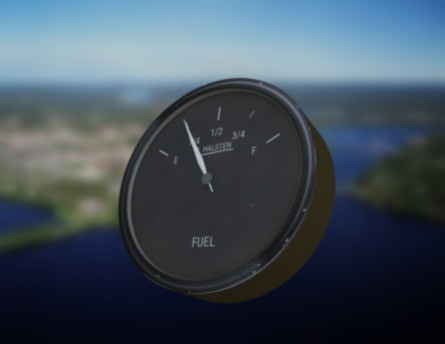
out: **0.25**
